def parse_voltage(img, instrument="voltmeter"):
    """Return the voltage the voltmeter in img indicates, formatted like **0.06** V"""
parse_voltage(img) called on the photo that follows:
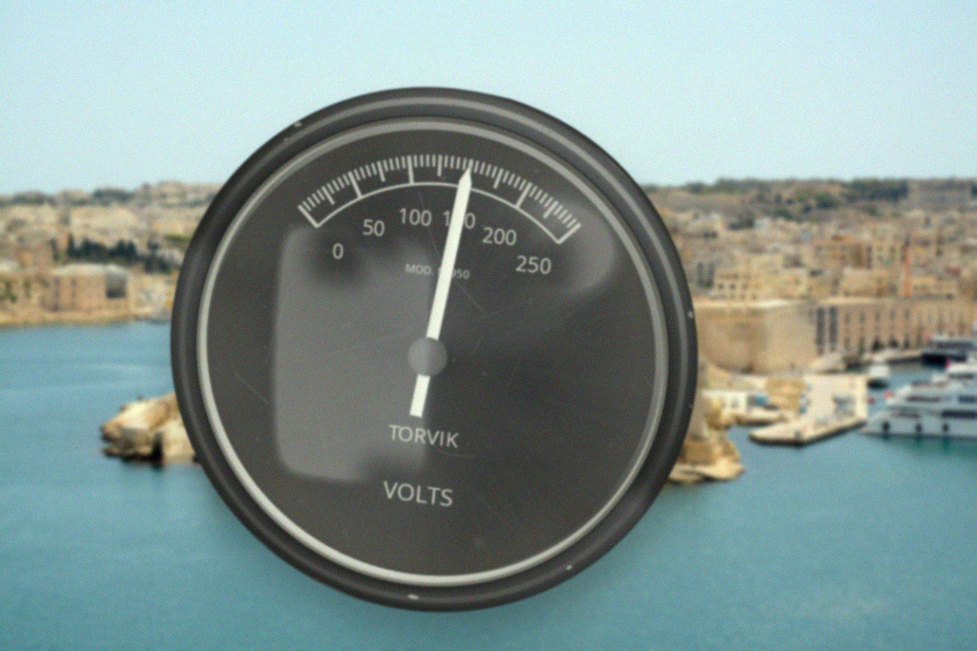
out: **150** V
